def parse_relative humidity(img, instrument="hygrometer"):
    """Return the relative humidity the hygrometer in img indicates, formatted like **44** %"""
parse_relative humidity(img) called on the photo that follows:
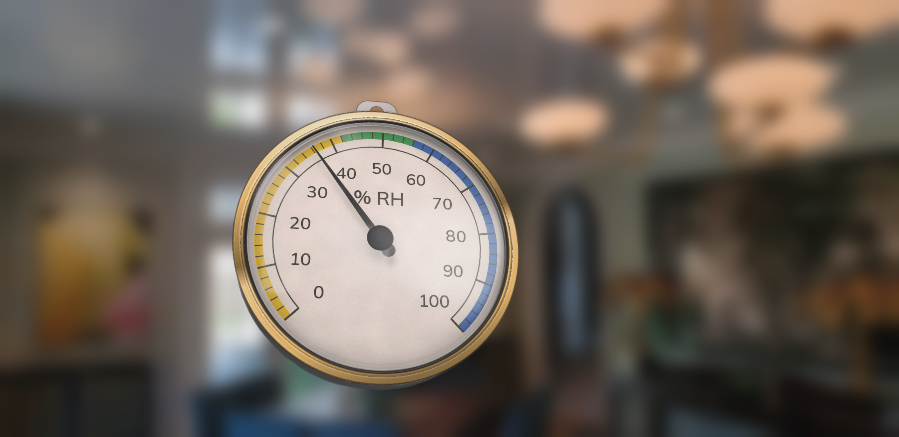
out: **36** %
